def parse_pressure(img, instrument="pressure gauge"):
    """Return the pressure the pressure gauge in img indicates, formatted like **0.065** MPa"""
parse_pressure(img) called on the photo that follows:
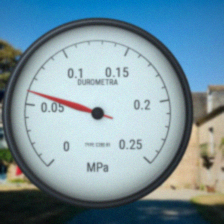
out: **0.06** MPa
